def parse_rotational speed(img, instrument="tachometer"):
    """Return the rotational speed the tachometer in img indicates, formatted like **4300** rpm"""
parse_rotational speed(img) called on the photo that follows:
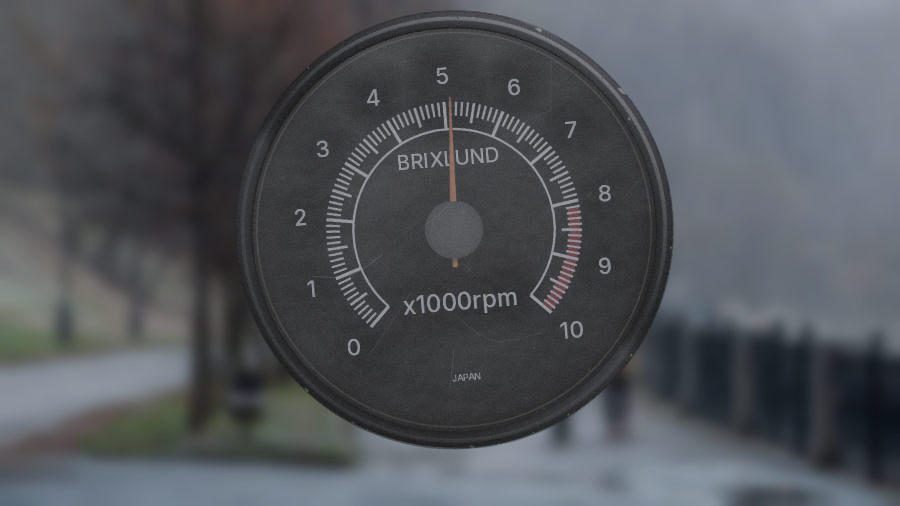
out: **5100** rpm
